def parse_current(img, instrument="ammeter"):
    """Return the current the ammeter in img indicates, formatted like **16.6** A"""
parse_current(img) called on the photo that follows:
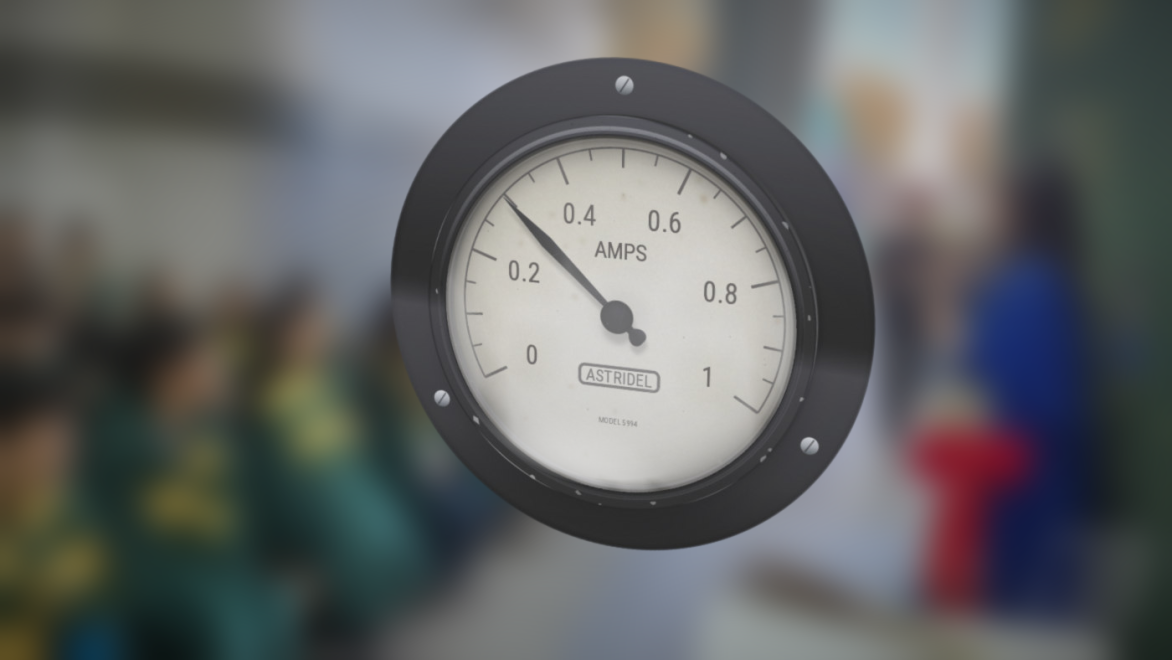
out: **0.3** A
